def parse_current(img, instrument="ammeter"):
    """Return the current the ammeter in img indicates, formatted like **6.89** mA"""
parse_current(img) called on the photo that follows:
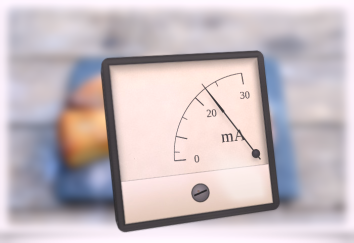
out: **22.5** mA
